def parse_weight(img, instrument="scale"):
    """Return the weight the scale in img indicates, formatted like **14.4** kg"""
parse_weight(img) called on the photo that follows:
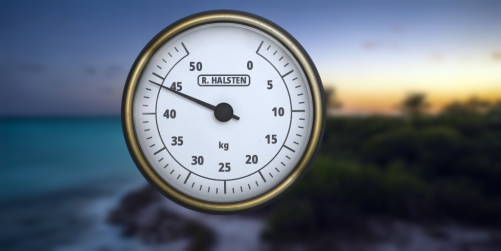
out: **44** kg
